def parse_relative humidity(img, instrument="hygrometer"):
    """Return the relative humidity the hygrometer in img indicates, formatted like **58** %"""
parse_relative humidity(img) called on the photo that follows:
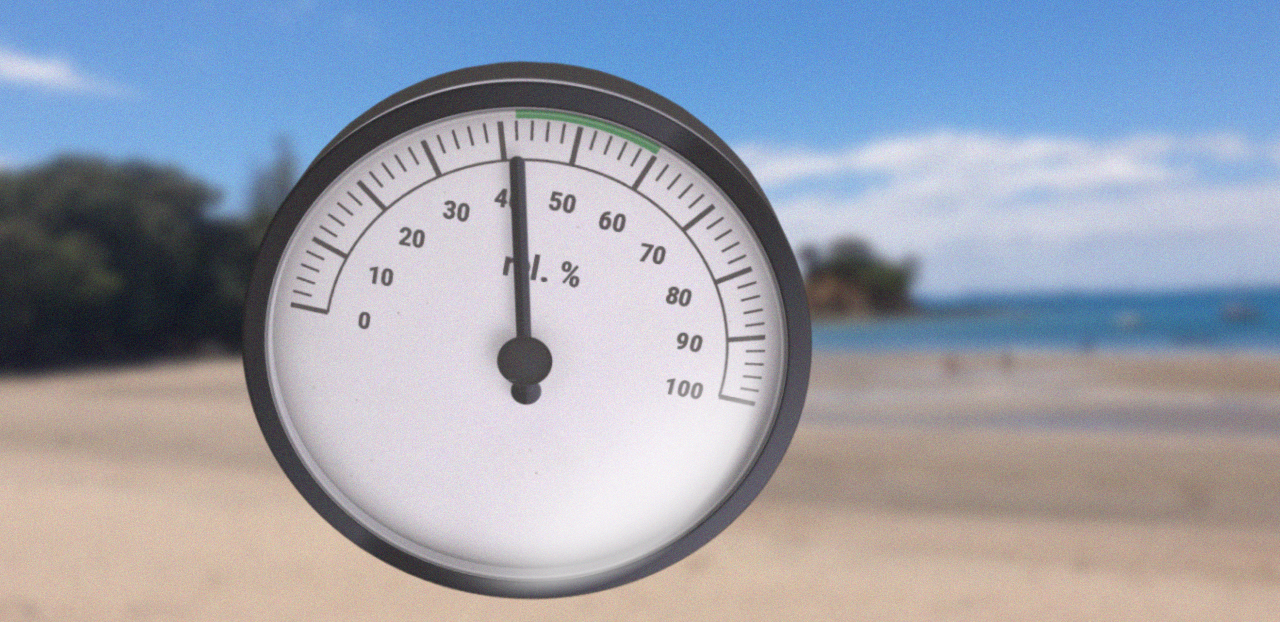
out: **42** %
